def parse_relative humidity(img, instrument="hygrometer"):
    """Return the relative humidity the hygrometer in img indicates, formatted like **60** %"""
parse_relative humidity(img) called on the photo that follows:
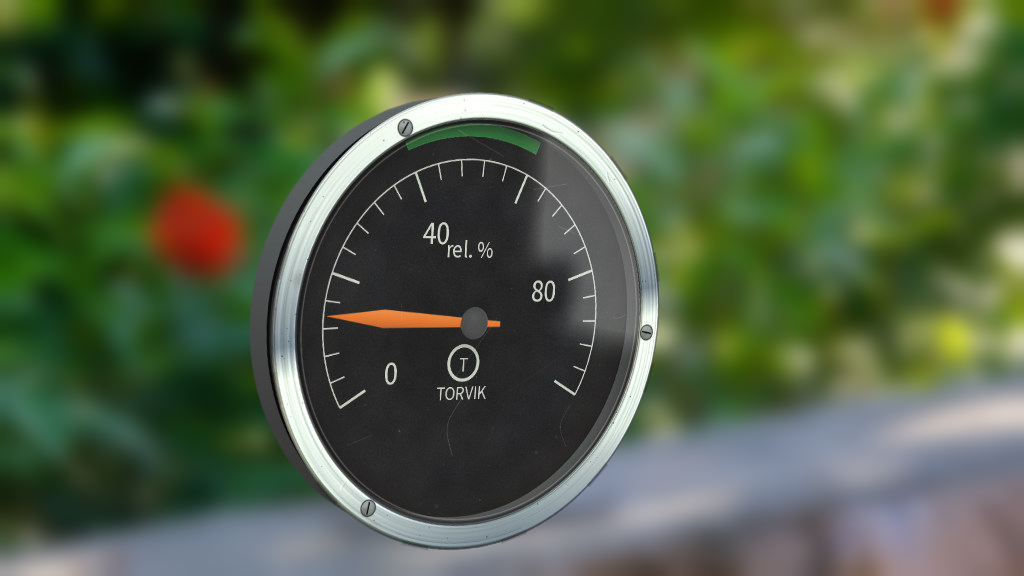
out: **14** %
